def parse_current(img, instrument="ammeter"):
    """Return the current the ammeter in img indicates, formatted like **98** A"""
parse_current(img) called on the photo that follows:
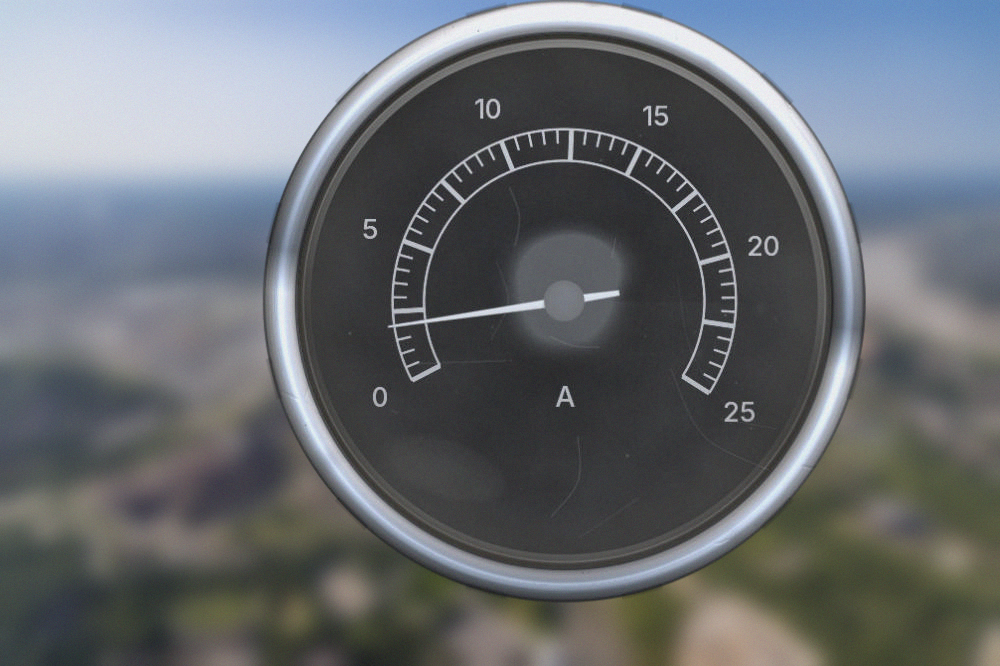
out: **2** A
